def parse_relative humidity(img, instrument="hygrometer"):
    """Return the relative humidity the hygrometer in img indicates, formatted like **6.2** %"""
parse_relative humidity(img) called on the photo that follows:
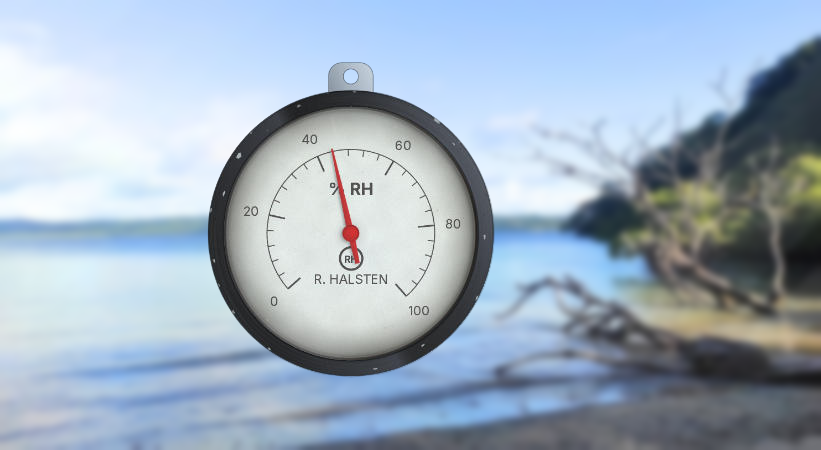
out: **44** %
